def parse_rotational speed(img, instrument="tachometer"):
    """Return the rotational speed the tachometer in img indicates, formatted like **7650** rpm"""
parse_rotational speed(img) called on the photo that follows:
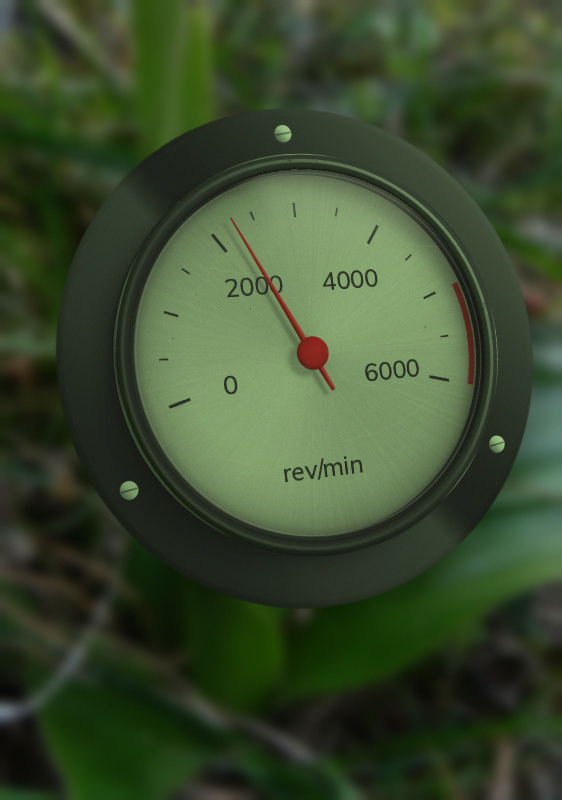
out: **2250** rpm
